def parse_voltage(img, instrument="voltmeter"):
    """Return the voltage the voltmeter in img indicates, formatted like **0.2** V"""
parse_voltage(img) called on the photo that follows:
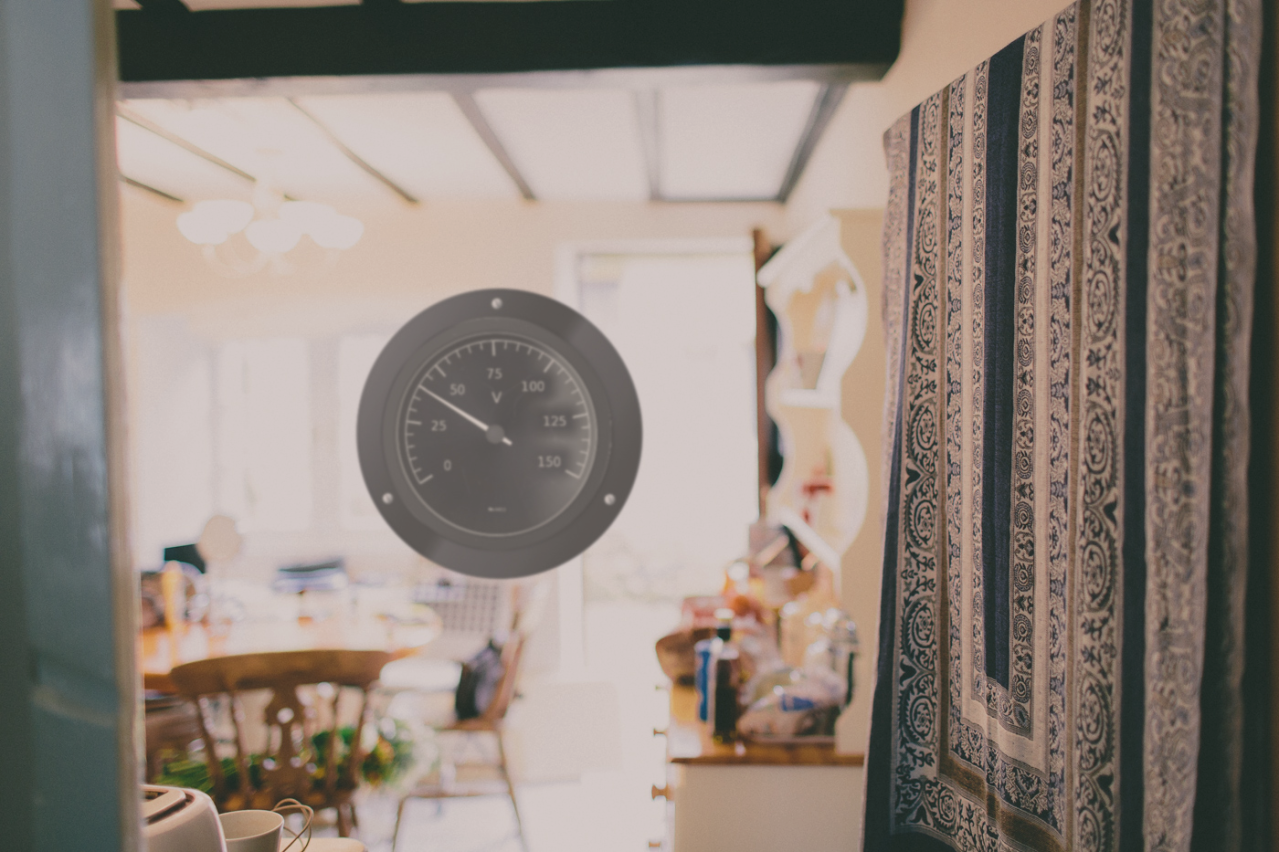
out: **40** V
